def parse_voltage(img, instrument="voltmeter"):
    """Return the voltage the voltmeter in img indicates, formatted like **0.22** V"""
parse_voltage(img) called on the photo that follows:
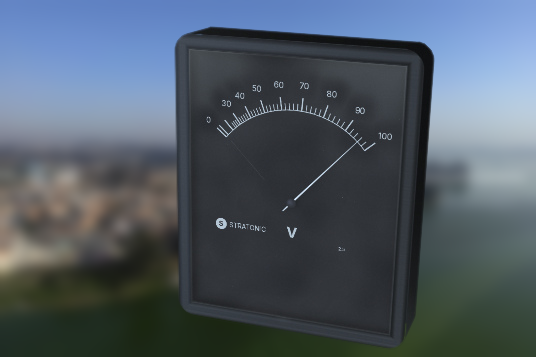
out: **96** V
